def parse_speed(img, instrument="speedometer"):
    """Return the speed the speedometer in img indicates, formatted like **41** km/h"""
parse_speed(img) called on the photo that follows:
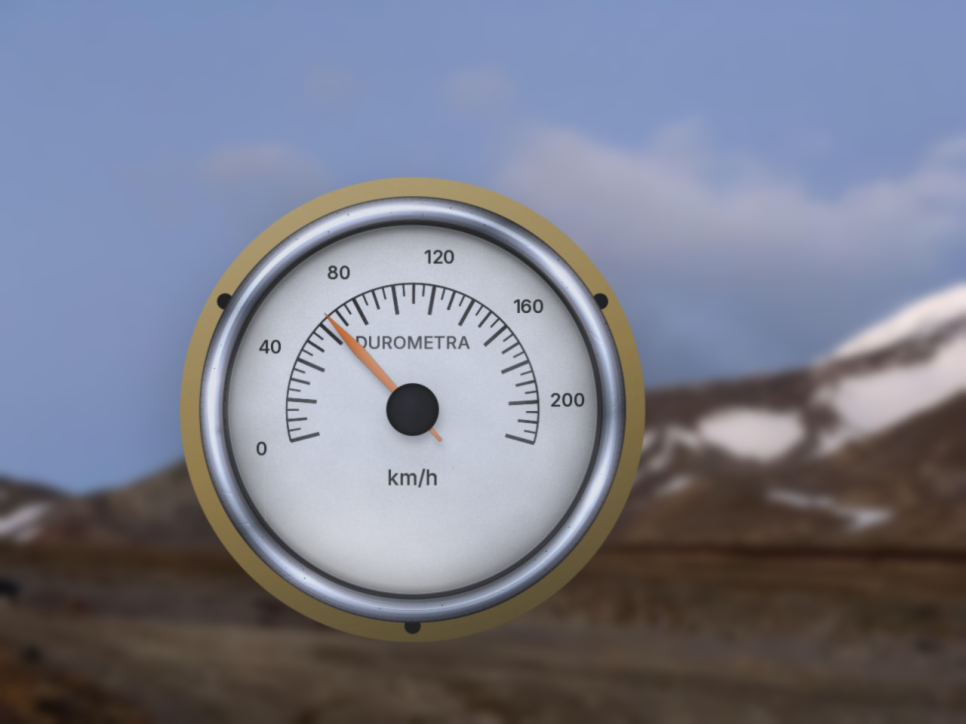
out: **65** km/h
